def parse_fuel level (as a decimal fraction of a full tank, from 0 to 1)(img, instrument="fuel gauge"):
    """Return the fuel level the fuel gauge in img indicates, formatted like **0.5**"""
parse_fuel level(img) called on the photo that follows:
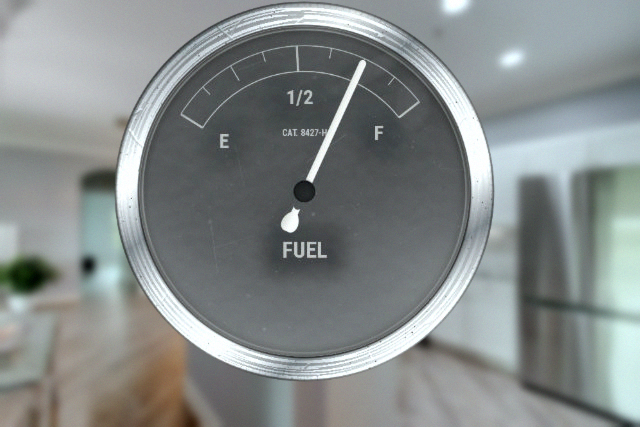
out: **0.75**
